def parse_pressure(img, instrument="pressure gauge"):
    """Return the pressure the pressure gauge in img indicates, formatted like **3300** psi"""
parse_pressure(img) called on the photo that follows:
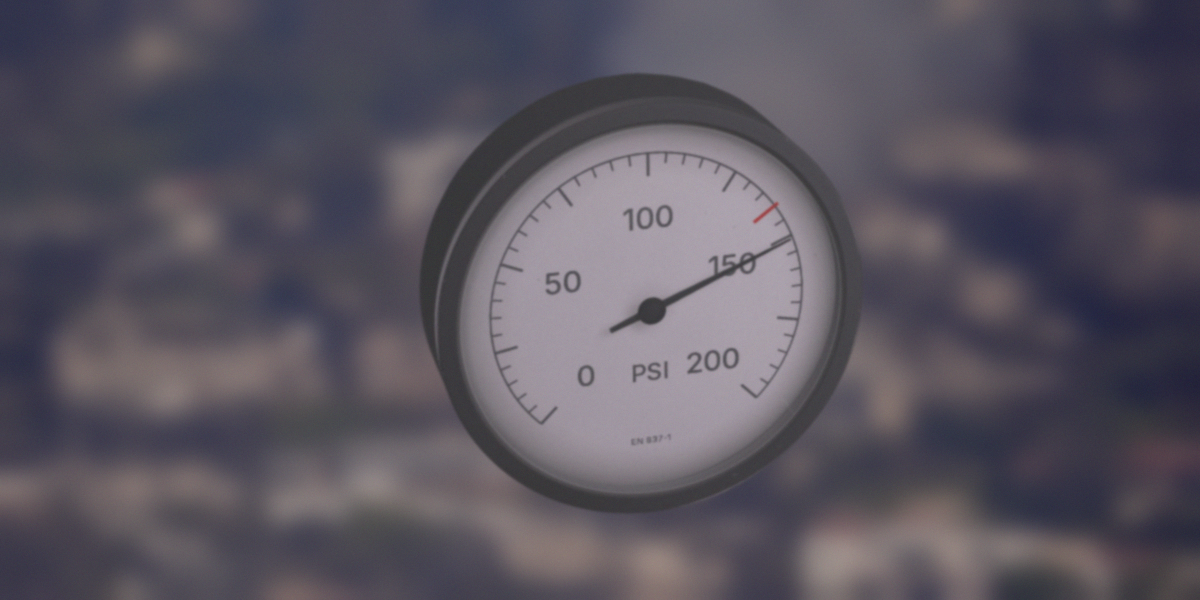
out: **150** psi
